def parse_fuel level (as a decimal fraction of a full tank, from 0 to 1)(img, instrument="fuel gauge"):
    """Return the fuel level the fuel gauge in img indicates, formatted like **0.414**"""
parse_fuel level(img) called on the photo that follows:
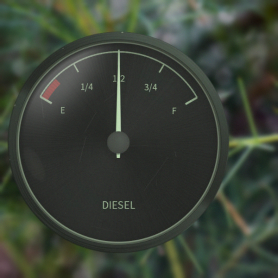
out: **0.5**
